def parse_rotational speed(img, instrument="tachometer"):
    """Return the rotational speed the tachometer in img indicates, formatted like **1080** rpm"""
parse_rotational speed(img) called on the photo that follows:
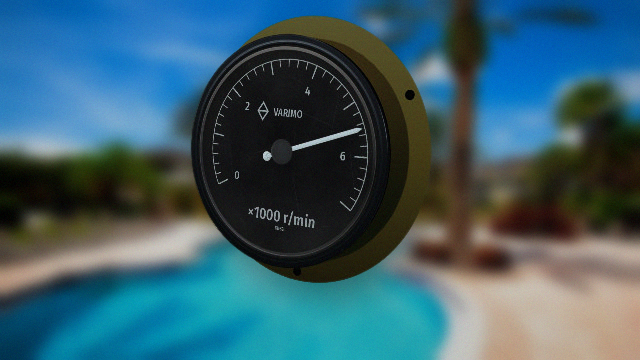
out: **5500** rpm
